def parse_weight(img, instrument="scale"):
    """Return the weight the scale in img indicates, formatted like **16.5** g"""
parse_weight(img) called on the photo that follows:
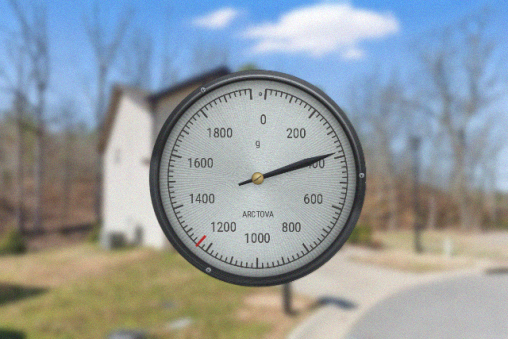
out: **380** g
